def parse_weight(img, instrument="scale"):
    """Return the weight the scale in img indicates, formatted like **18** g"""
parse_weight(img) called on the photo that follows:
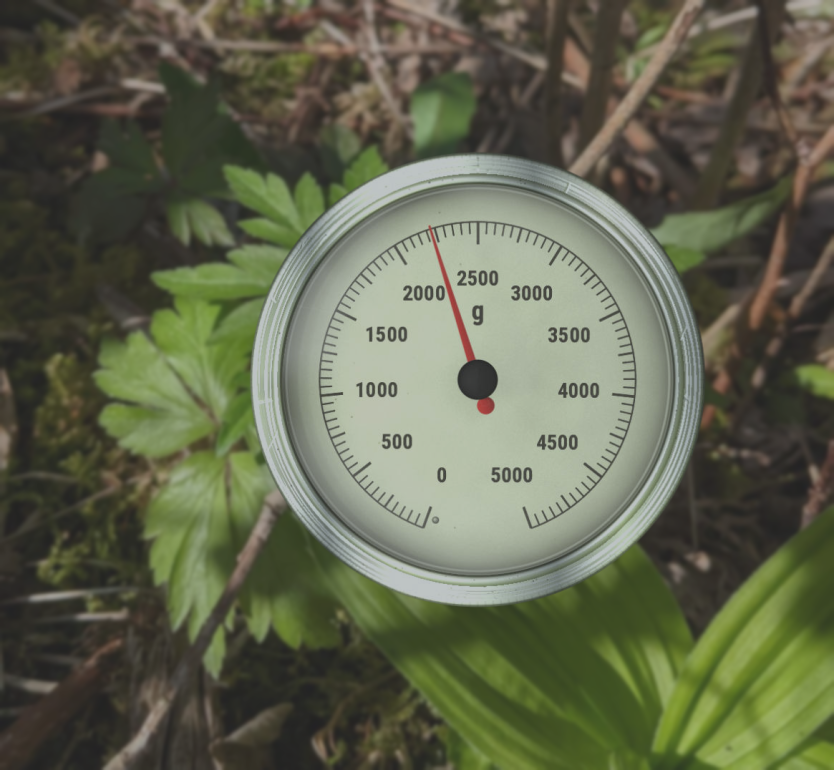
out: **2225** g
